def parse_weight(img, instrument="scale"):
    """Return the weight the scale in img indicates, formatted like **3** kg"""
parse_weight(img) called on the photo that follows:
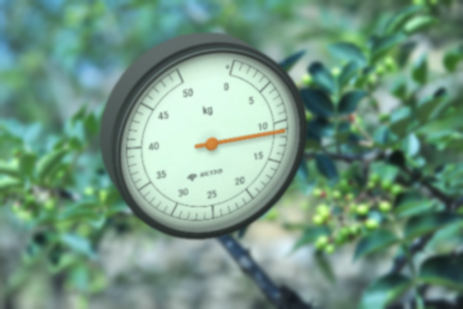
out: **11** kg
